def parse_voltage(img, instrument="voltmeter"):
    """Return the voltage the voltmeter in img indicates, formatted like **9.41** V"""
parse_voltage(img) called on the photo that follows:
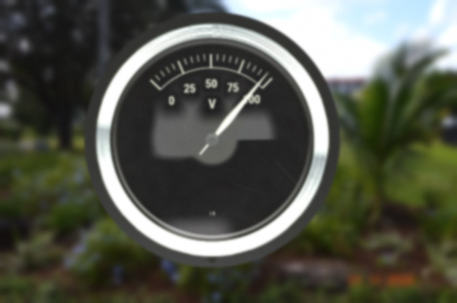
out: **95** V
